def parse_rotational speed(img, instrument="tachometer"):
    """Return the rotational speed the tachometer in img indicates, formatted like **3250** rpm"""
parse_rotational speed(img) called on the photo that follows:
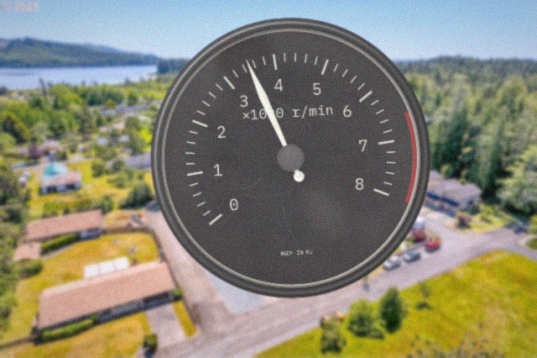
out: **3500** rpm
